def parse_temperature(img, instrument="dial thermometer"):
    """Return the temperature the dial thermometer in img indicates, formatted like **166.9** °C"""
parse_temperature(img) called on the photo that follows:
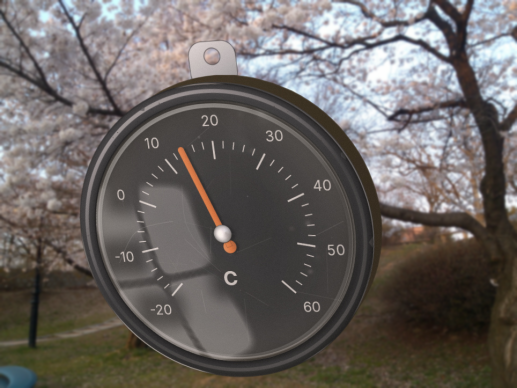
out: **14** °C
